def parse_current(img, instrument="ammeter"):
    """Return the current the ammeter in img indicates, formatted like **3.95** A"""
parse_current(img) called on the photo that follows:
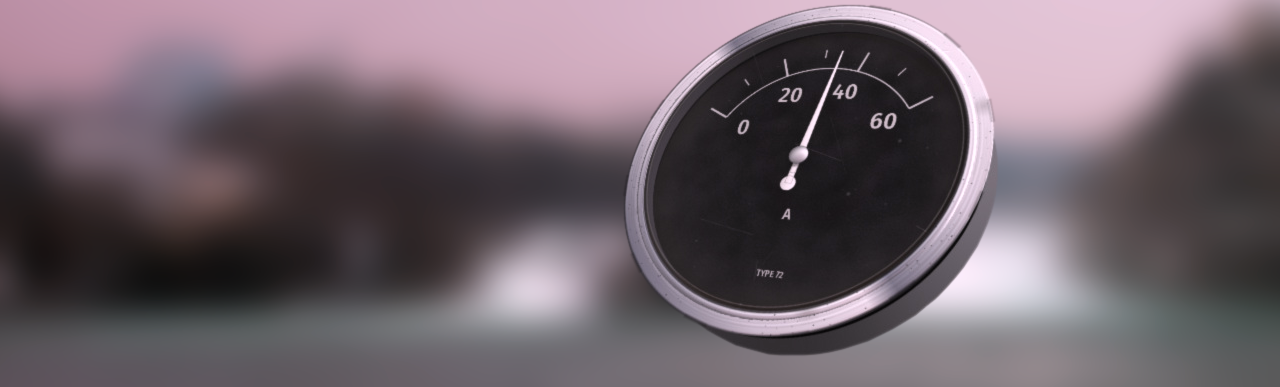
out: **35** A
